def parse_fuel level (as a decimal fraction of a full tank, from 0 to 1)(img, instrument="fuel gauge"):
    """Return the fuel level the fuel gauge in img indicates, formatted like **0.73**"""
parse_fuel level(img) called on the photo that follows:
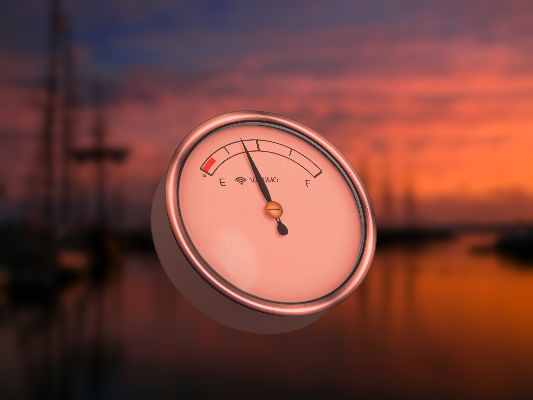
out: **0.375**
